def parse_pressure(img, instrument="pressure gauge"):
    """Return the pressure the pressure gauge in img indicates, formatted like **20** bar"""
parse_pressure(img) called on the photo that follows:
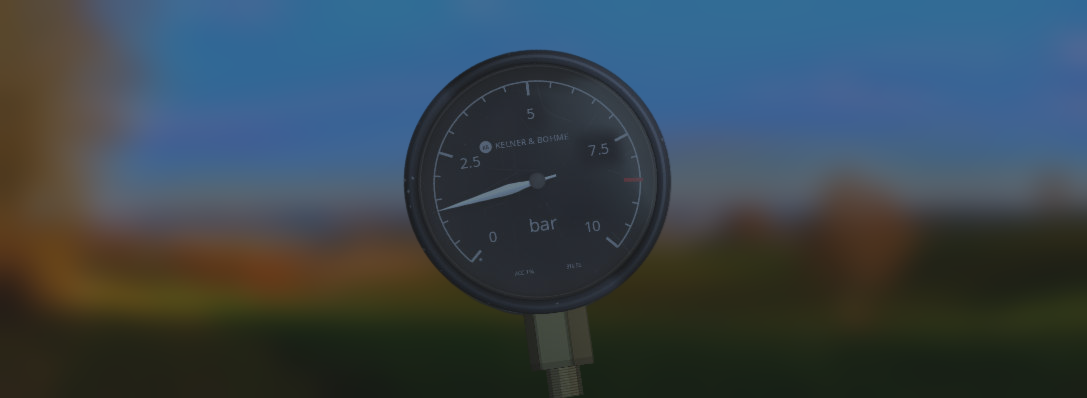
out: **1.25** bar
